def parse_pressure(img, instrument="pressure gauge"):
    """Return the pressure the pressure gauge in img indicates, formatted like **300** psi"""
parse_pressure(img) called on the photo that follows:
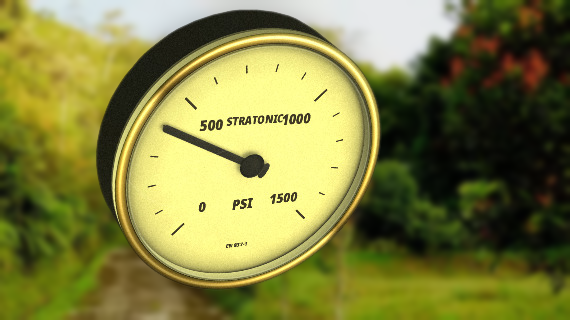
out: **400** psi
